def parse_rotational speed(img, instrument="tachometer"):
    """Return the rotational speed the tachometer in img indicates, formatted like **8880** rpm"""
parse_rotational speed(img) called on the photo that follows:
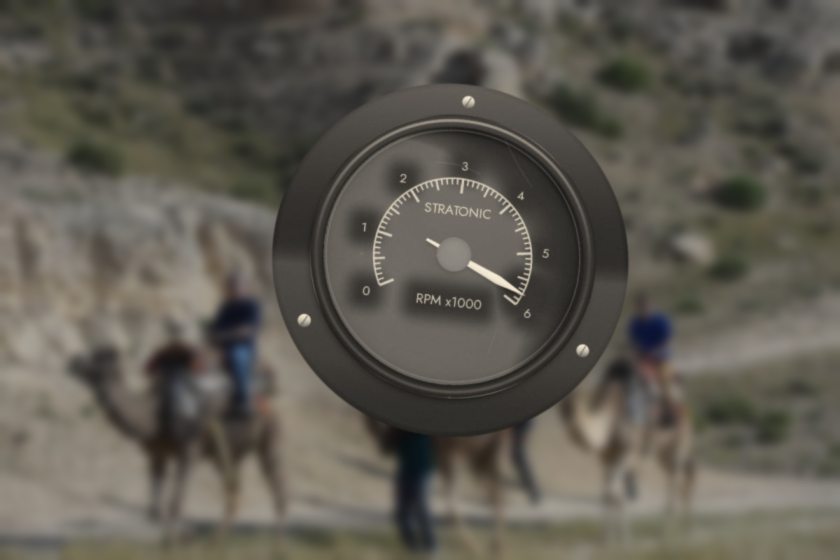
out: **5800** rpm
